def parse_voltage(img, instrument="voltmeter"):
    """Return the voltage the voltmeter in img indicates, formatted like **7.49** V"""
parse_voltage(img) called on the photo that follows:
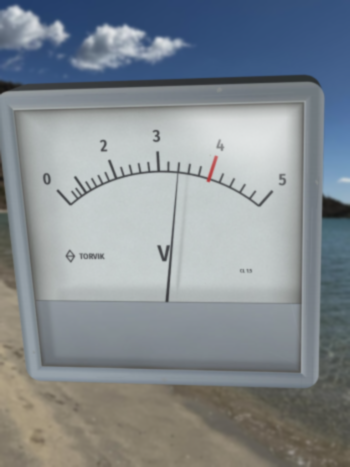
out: **3.4** V
